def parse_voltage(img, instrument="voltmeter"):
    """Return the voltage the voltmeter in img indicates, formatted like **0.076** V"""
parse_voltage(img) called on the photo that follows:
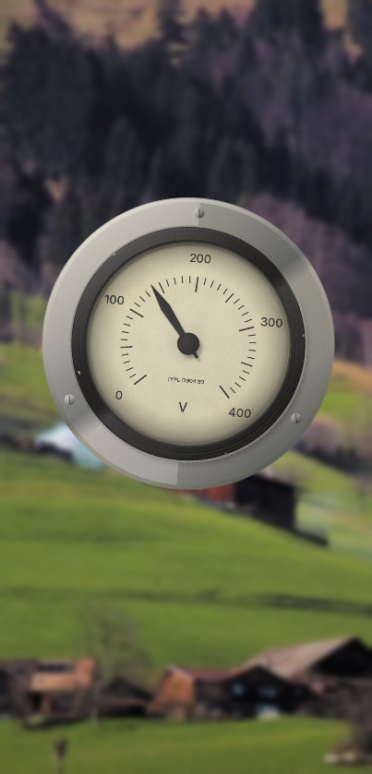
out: **140** V
